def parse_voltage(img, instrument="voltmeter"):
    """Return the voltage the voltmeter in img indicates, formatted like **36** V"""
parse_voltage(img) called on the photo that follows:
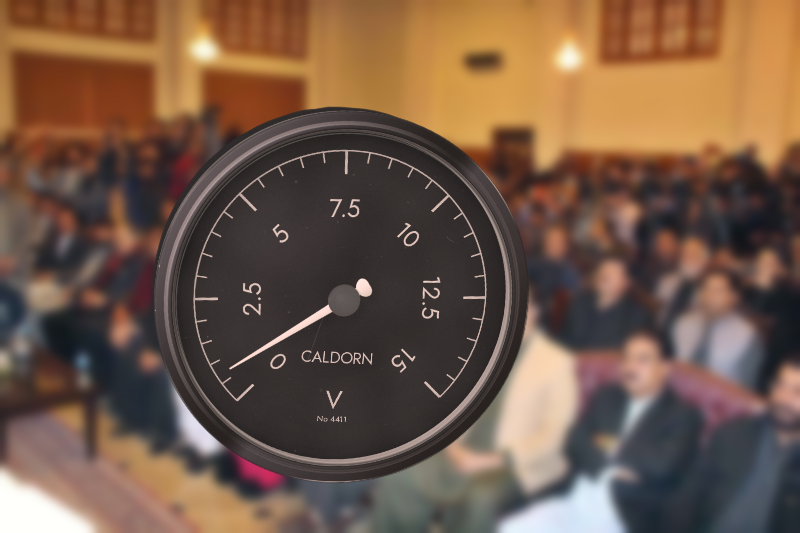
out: **0.75** V
